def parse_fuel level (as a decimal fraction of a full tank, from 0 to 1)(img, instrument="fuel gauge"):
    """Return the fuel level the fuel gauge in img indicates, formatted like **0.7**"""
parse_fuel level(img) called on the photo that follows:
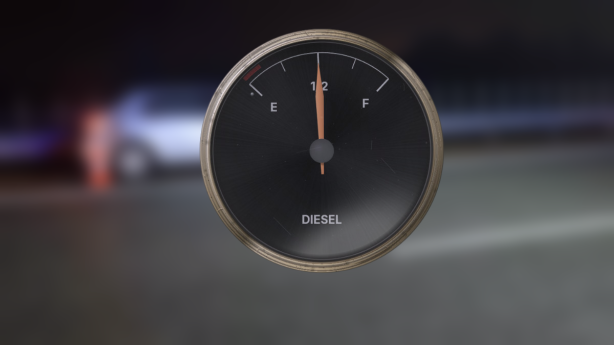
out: **0.5**
